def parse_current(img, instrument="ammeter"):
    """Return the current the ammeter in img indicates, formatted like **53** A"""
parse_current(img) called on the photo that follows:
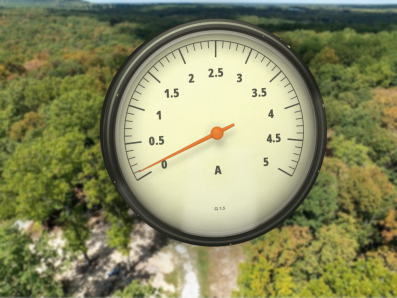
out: **0.1** A
